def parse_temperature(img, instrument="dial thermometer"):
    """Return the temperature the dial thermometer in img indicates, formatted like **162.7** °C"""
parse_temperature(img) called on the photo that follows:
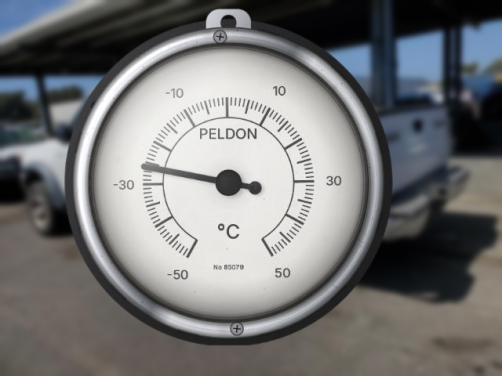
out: **-26** °C
